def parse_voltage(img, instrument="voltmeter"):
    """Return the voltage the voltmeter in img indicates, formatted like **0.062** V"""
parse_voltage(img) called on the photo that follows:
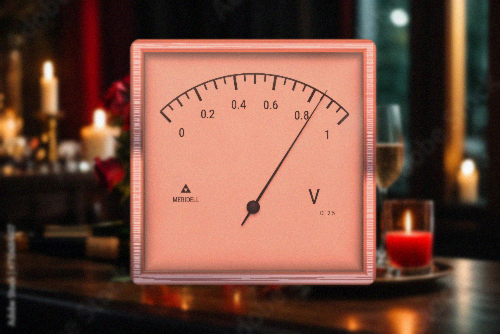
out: **0.85** V
